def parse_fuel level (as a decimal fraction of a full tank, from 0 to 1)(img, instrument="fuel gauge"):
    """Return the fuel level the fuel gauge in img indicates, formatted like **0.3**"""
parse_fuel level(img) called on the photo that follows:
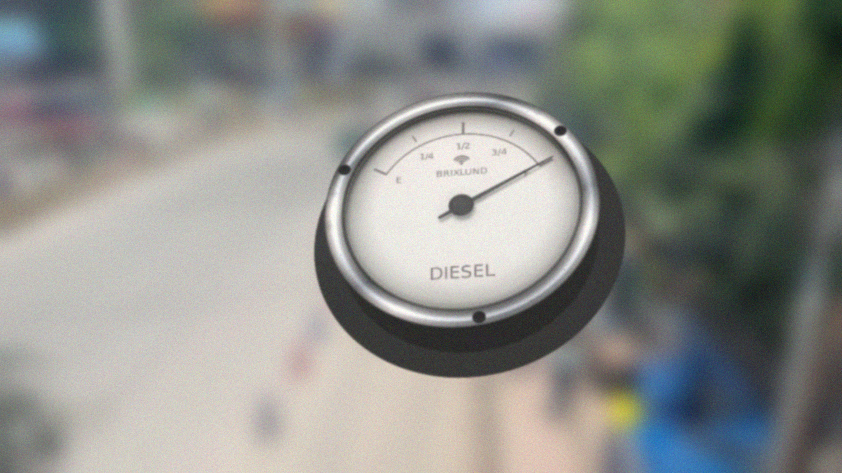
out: **1**
